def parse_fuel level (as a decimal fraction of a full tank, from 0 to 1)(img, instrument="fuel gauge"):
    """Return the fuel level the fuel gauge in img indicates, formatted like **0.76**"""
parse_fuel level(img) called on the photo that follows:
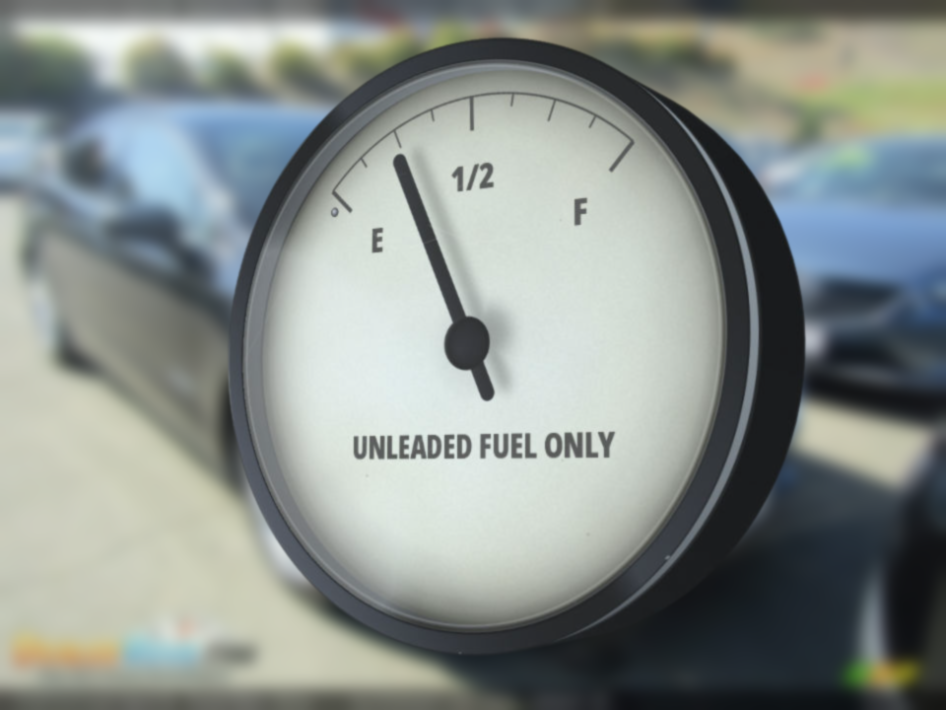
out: **0.25**
